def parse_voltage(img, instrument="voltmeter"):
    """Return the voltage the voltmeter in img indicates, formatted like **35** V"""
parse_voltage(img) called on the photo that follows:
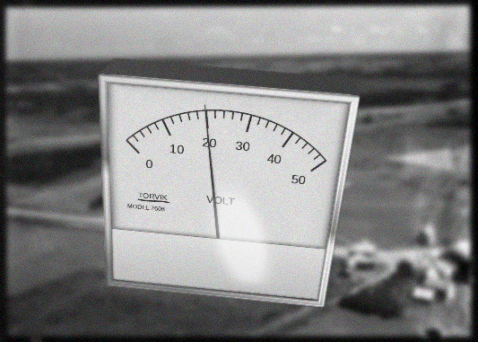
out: **20** V
